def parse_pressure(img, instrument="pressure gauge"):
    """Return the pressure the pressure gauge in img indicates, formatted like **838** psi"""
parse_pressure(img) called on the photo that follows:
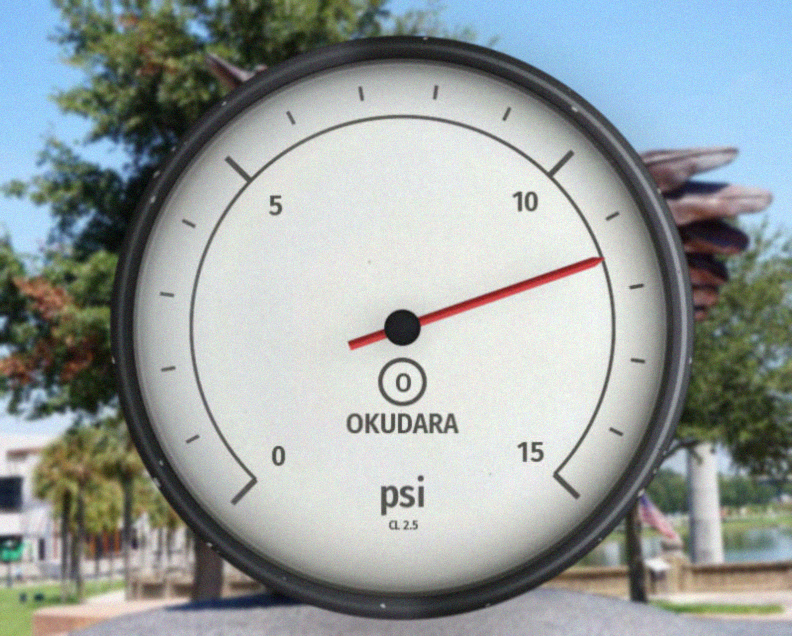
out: **11.5** psi
